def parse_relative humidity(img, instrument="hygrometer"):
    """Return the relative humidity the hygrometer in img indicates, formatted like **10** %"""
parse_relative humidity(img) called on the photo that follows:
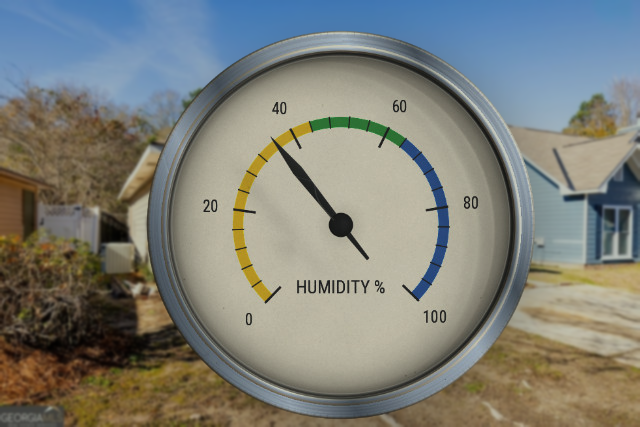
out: **36** %
